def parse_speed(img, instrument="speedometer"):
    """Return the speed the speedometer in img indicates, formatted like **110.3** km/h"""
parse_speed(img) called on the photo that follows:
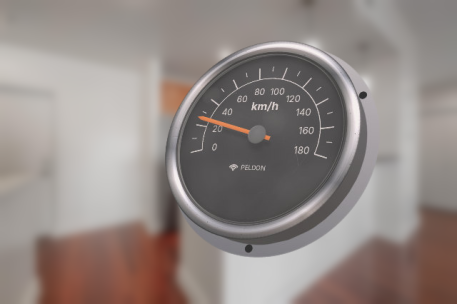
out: **25** km/h
